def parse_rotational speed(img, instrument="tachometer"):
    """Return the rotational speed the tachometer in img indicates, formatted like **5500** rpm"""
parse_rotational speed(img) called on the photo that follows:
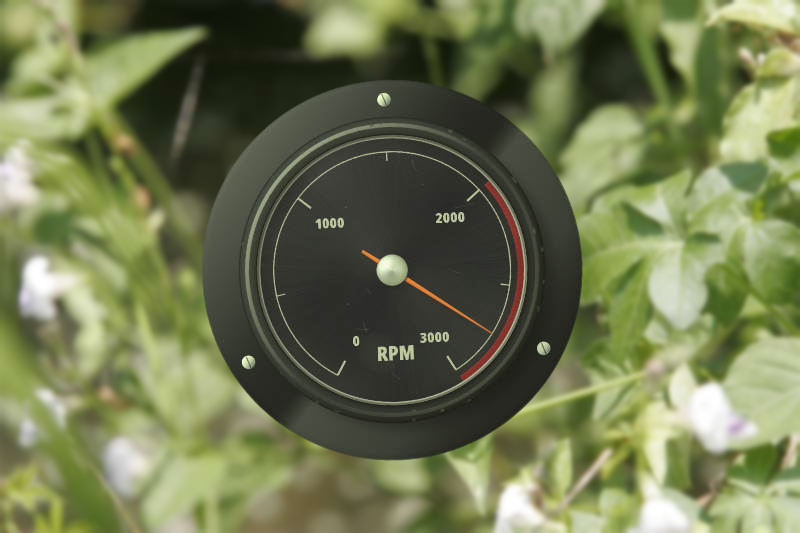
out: **2750** rpm
